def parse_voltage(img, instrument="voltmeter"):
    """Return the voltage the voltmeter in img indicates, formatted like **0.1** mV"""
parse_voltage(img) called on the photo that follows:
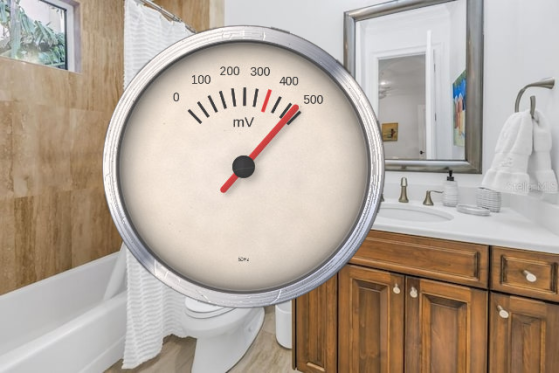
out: **475** mV
